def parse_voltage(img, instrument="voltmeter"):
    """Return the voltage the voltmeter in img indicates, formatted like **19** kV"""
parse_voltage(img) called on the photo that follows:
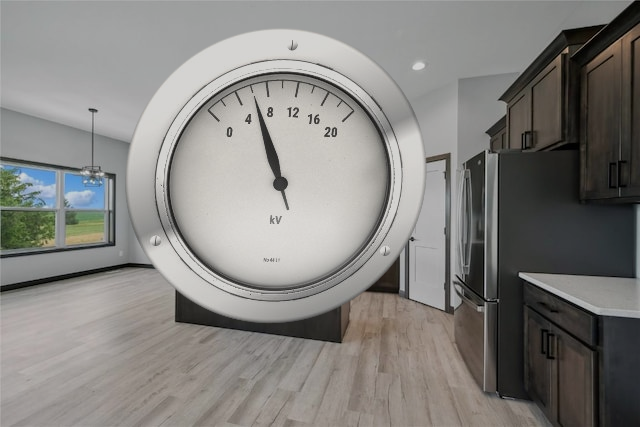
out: **6** kV
